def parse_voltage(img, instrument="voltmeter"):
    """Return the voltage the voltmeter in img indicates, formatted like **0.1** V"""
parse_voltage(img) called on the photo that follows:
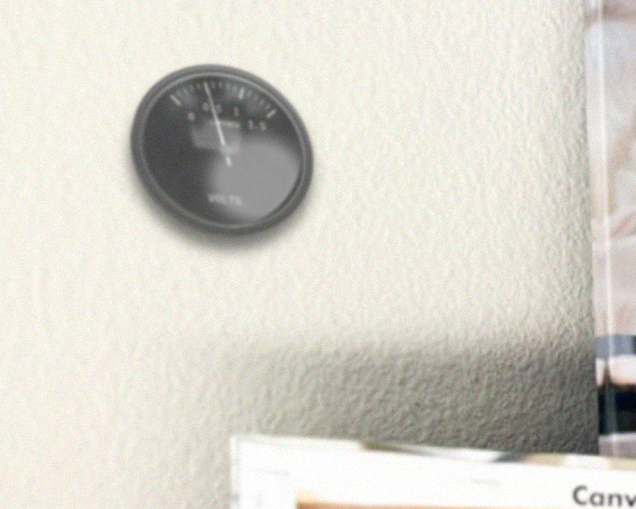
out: **0.5** V
